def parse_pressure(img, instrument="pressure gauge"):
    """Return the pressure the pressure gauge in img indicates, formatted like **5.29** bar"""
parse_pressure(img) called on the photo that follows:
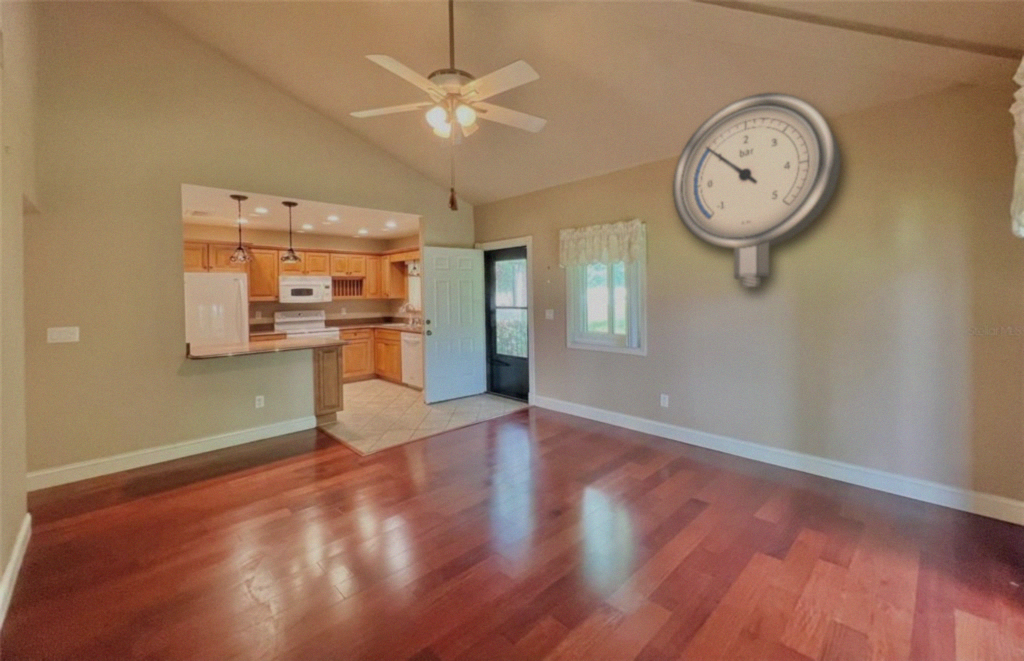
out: **1** bar
